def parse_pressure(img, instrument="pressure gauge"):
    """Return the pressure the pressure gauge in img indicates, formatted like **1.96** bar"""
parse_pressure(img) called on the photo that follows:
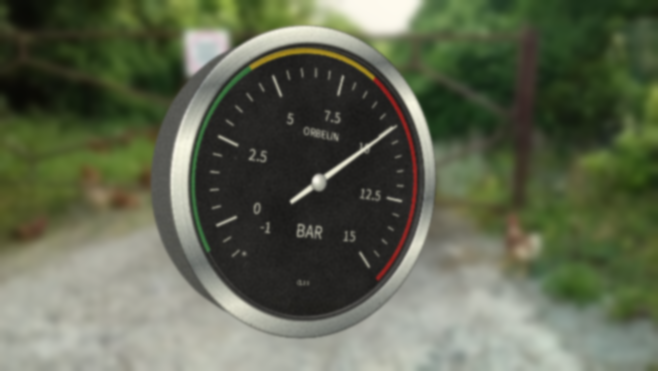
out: **10** bar
